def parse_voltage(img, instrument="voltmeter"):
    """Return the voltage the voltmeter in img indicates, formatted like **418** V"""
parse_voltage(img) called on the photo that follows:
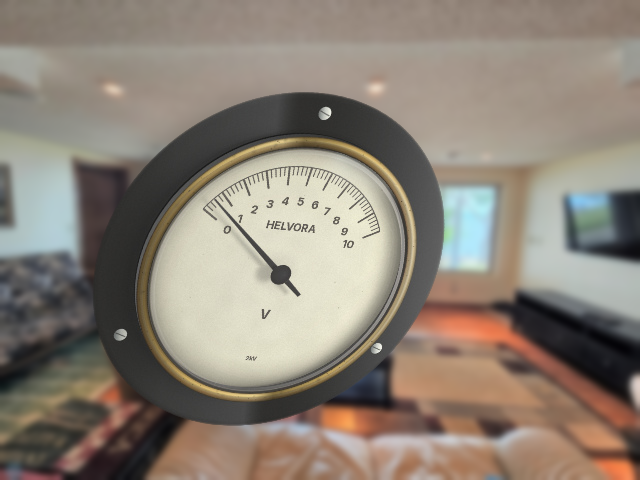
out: **0.6** V
